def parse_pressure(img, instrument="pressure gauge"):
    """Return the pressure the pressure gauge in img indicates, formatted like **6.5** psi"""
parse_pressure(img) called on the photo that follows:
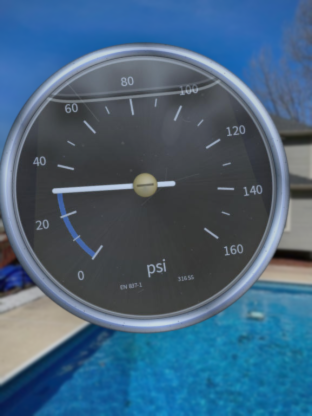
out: **30** psi
